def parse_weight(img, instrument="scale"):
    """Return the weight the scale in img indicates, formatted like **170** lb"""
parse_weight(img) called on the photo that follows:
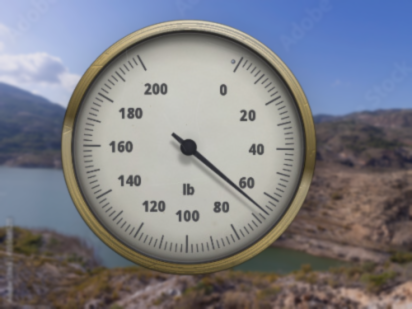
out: **66** lb
